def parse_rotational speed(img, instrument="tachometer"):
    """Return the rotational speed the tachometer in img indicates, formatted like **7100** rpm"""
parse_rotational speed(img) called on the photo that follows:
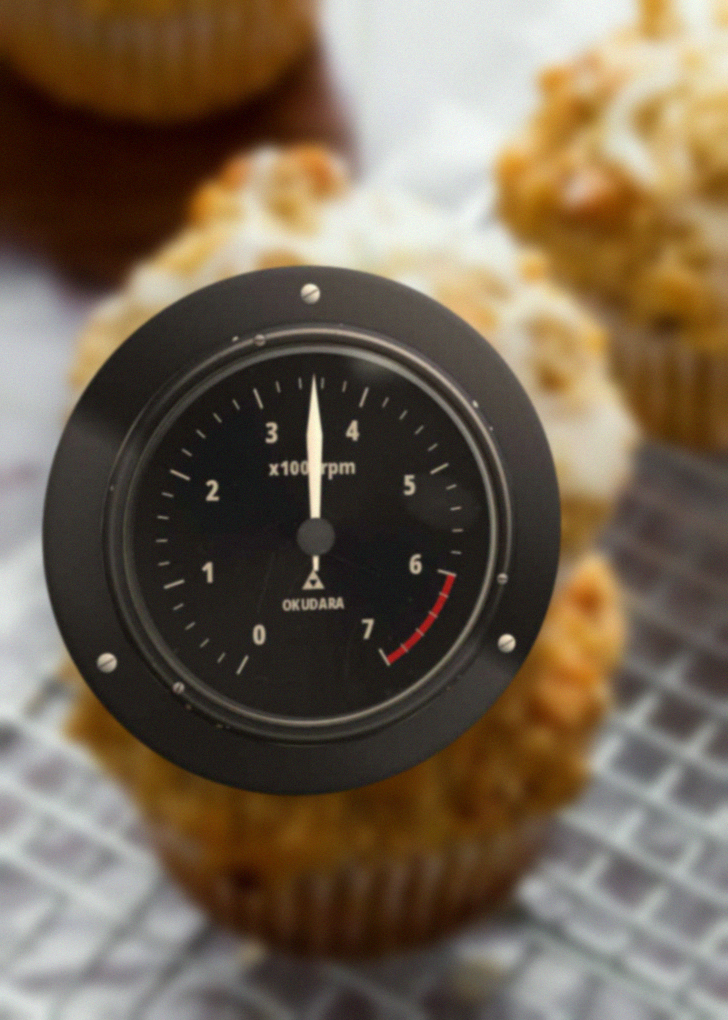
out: **3500** rpm
